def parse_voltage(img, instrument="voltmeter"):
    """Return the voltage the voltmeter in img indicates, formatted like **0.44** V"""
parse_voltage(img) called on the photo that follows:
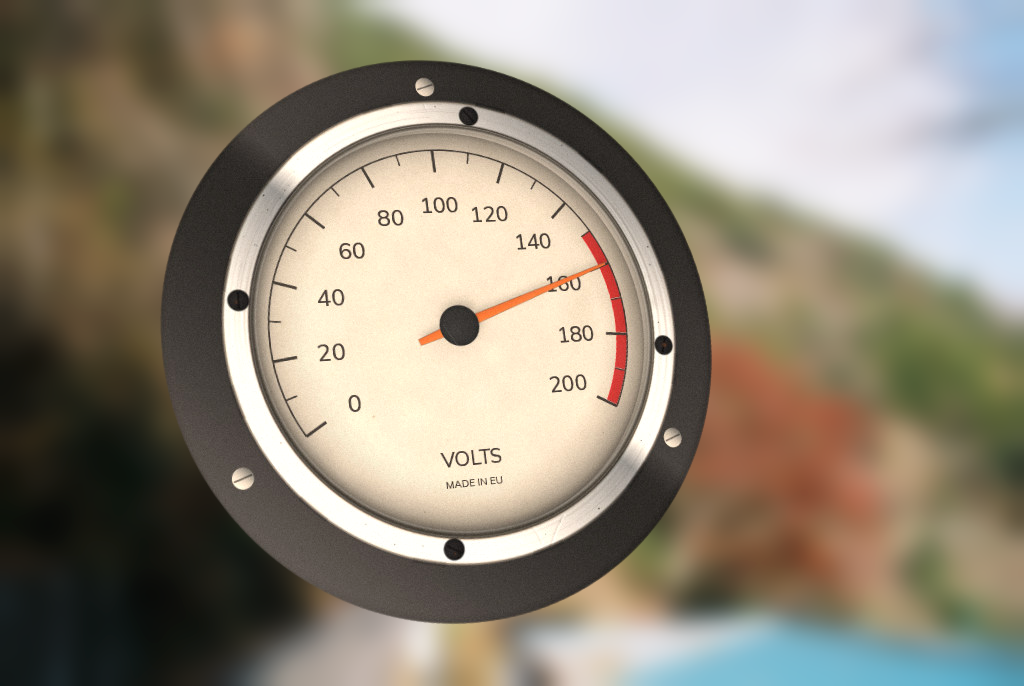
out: **160** V
